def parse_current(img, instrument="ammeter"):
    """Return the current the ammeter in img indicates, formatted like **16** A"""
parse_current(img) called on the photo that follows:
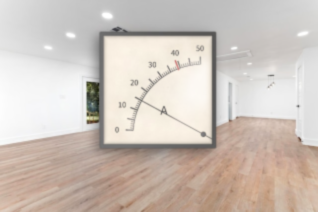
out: **15** A
